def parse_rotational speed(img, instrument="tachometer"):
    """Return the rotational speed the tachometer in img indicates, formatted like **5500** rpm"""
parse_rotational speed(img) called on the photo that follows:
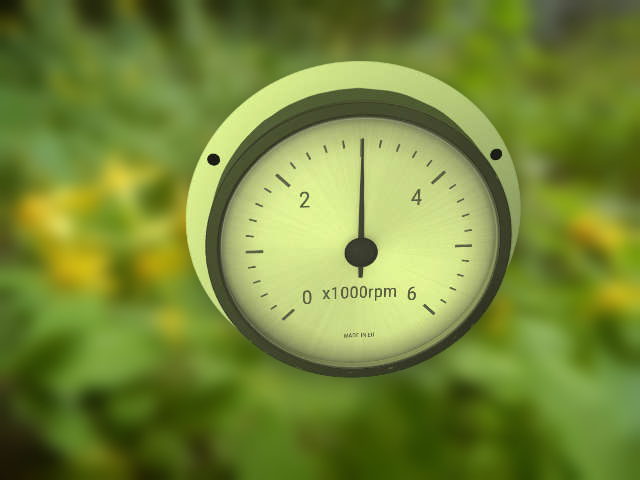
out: **3000** rpm
